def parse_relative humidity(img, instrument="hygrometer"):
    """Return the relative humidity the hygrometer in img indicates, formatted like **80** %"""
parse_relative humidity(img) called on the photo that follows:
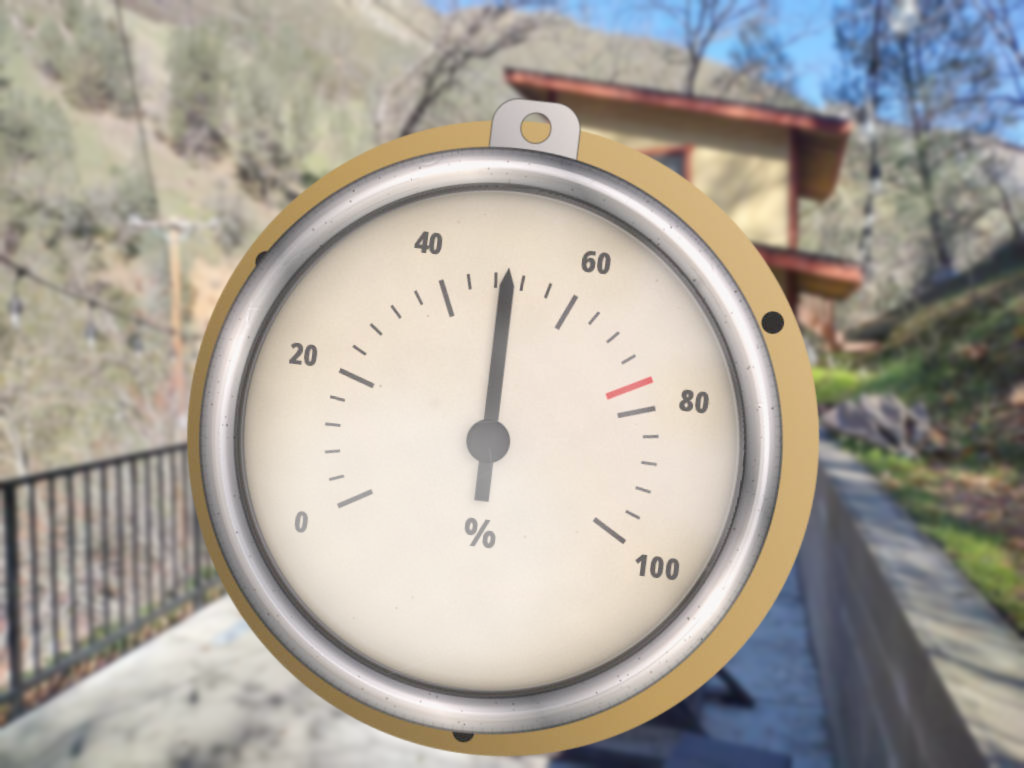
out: **50** %
